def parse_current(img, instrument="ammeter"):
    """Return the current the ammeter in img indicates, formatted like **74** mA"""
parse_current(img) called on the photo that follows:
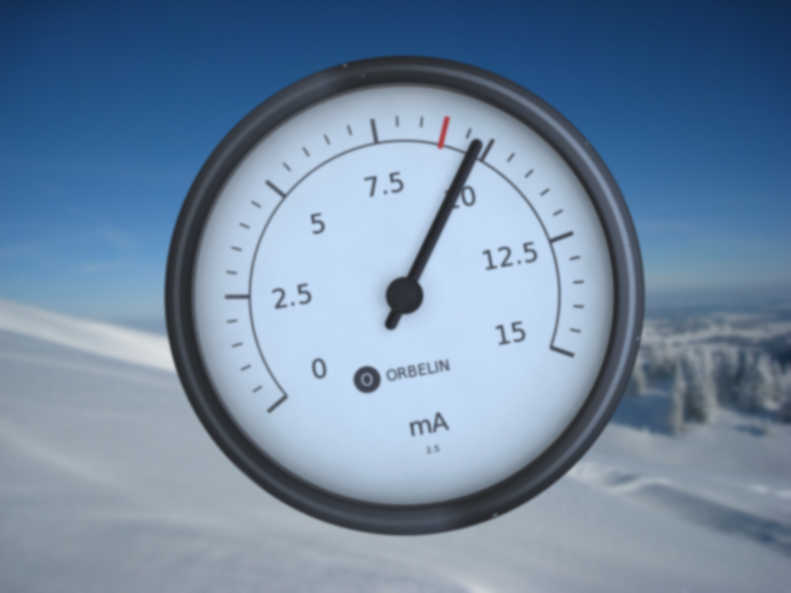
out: **9.75** mA
